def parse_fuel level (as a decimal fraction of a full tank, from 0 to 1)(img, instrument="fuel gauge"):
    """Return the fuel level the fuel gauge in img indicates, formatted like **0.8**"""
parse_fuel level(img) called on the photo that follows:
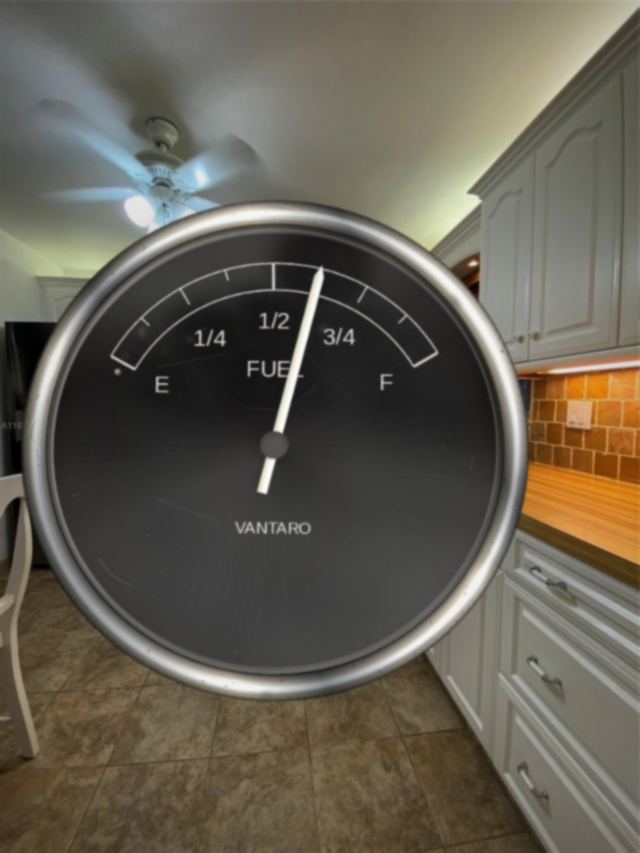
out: **0.625**
